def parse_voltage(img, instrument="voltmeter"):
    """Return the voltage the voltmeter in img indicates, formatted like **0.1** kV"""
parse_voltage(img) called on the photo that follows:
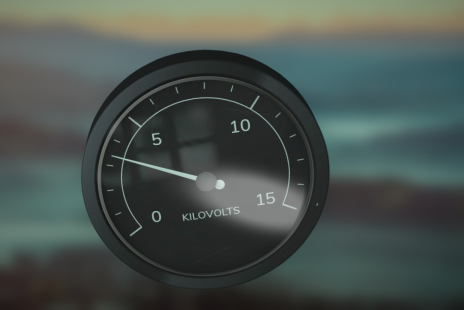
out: **3.5** kV
